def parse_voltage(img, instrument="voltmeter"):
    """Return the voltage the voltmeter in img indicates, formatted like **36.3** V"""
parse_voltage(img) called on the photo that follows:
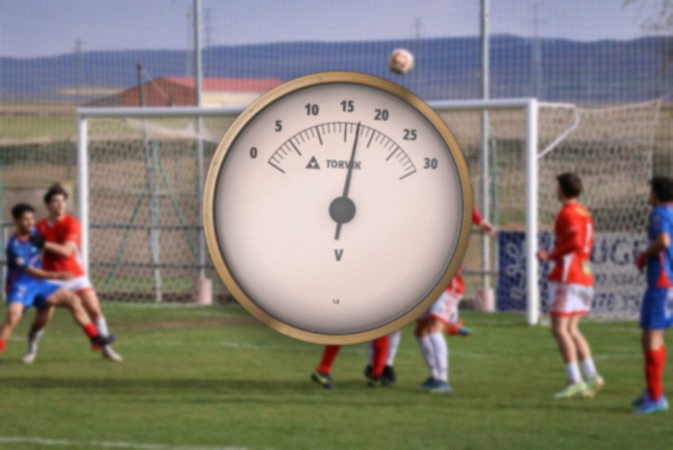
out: **17** V
